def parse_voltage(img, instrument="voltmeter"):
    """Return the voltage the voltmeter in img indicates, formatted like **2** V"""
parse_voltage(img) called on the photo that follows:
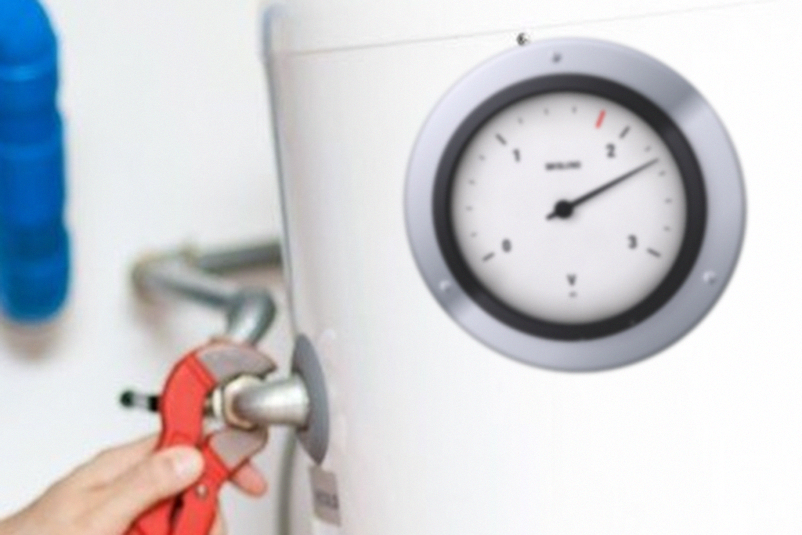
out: **2.3** V
